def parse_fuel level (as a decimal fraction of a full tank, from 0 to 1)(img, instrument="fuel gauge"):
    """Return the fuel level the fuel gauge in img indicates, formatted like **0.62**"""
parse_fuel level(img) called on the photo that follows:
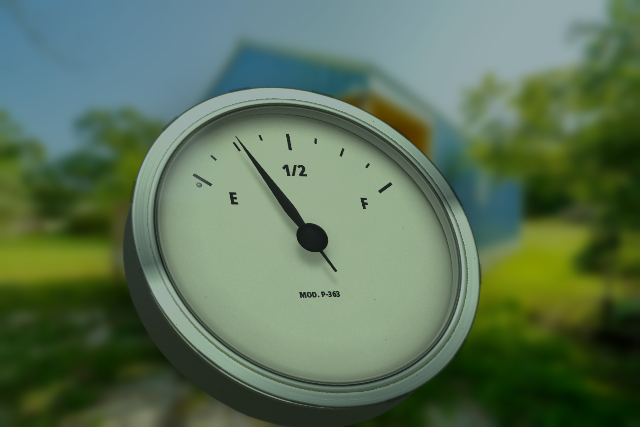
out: **0.25**
